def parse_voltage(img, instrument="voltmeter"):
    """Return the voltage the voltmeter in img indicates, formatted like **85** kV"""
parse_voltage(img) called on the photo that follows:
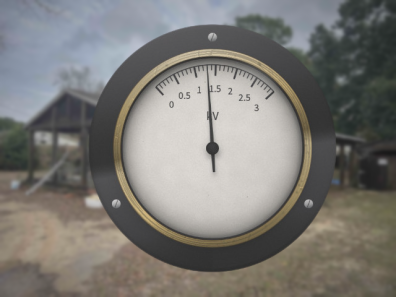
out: **1.3** kV
